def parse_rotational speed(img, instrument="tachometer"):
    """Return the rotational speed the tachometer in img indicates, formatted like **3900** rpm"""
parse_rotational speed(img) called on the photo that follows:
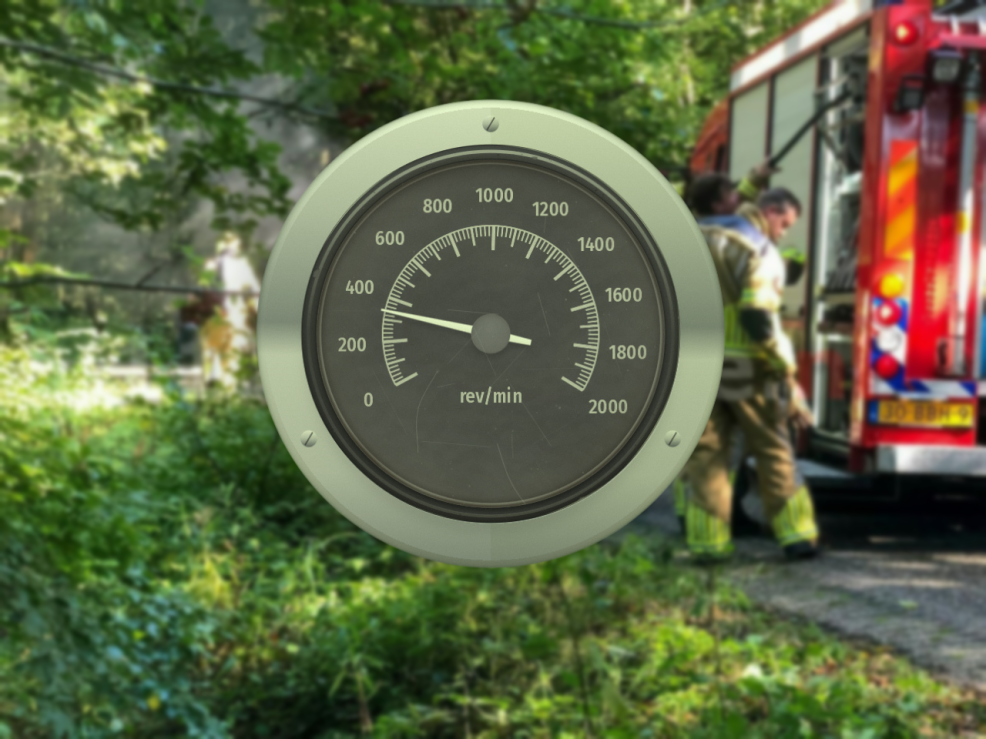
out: **340** rpm
